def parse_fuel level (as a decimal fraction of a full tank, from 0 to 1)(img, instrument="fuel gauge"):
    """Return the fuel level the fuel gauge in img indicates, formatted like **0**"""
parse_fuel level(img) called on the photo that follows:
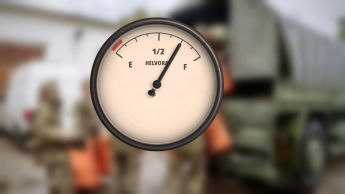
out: **0.75**
